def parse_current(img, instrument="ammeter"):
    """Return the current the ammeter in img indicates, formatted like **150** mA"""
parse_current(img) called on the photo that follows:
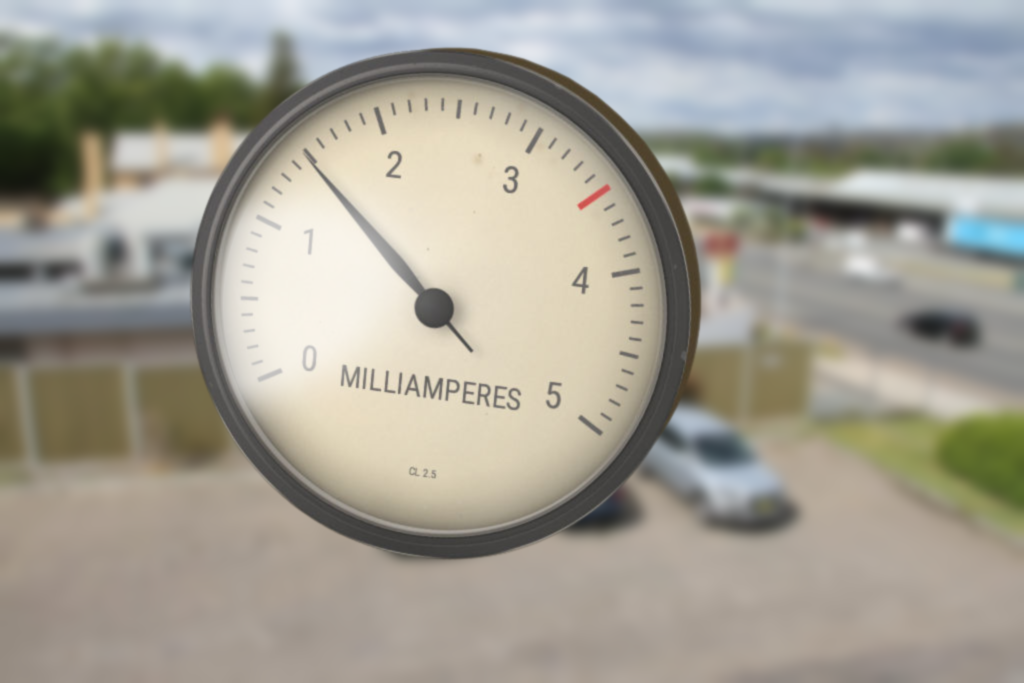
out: **1.5** mA
